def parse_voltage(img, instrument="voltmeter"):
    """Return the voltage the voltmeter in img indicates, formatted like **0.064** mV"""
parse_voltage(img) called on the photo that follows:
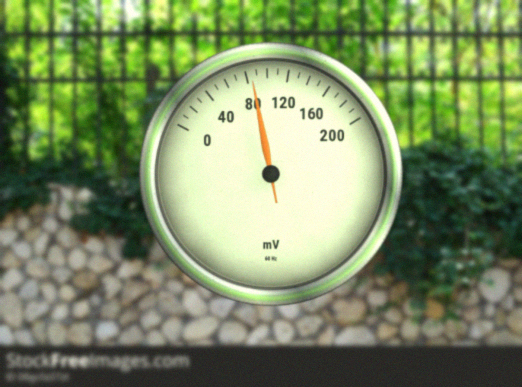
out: **85** mV
